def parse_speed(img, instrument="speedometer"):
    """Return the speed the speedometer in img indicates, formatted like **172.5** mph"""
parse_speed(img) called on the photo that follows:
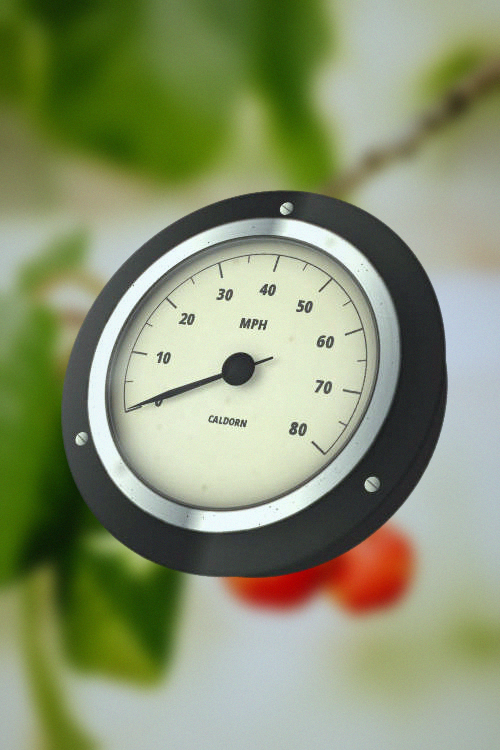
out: **0** mph
